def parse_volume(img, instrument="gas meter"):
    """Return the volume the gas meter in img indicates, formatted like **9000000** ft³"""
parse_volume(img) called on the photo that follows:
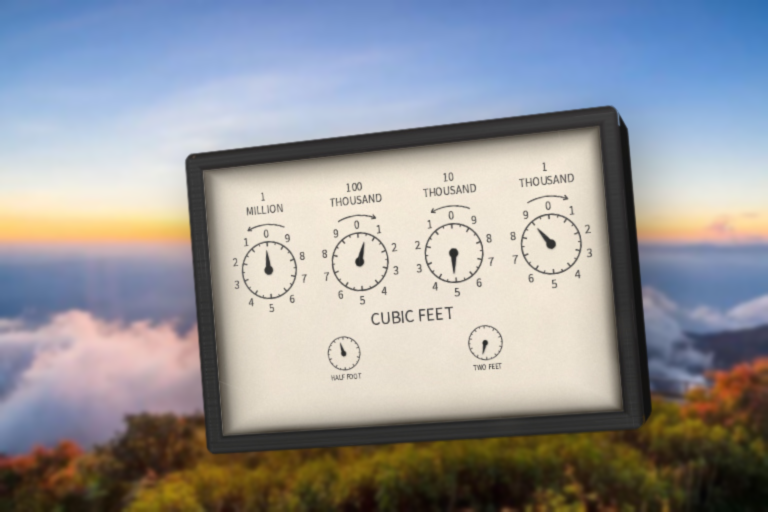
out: **4900** ft³
